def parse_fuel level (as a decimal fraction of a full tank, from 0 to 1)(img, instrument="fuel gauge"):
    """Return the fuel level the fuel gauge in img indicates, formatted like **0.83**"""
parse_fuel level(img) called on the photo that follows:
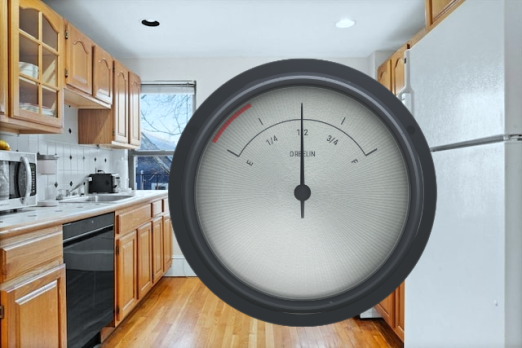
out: **0.5**
